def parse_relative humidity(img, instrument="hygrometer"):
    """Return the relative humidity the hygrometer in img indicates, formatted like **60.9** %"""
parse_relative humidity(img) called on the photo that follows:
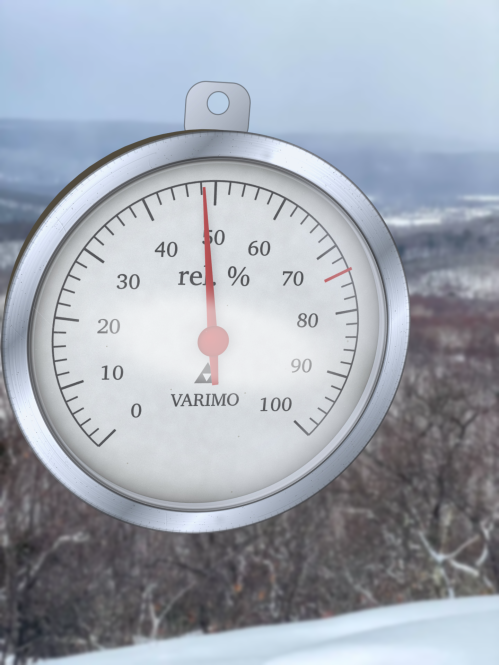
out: **48** %
